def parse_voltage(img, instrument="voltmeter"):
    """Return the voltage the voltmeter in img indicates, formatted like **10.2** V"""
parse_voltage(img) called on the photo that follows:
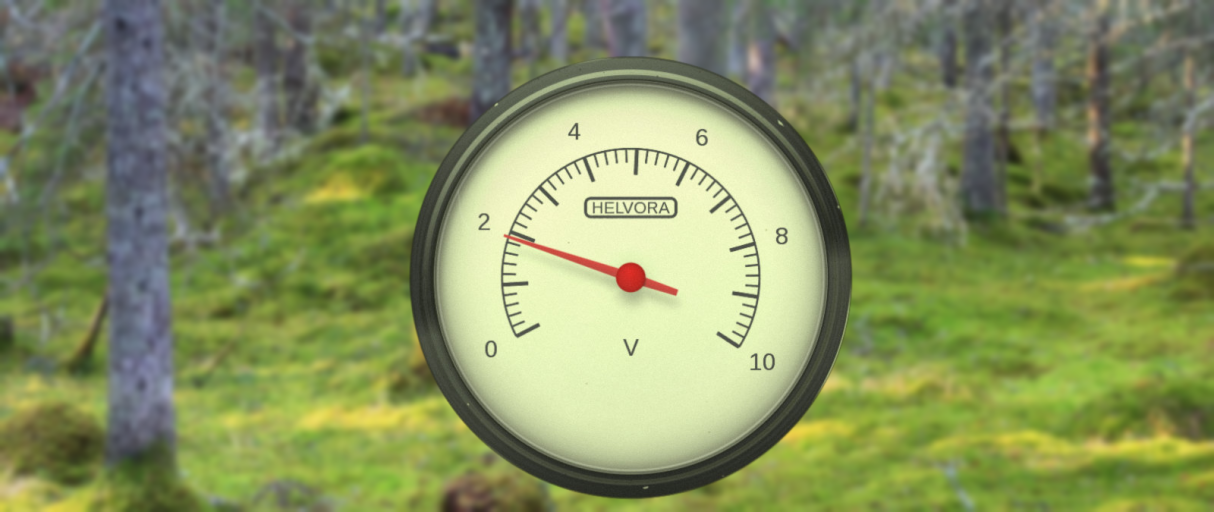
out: **1.9** V
